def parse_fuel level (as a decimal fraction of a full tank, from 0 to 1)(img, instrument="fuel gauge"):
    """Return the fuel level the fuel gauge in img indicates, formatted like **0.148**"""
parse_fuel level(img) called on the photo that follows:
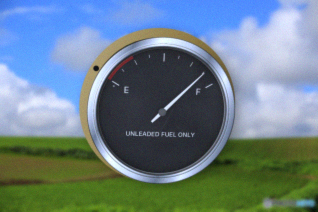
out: **0.875**
